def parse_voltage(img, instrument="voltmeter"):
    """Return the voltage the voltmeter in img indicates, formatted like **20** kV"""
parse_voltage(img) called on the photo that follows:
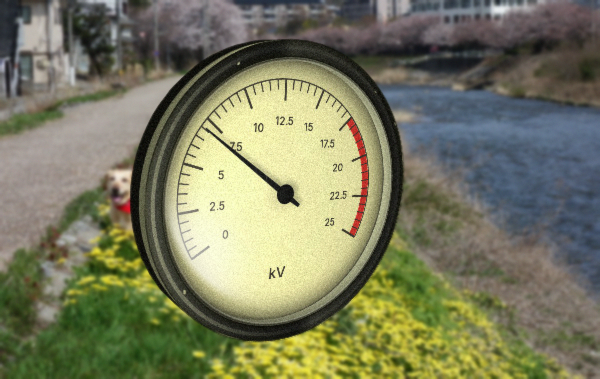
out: **7** kV
